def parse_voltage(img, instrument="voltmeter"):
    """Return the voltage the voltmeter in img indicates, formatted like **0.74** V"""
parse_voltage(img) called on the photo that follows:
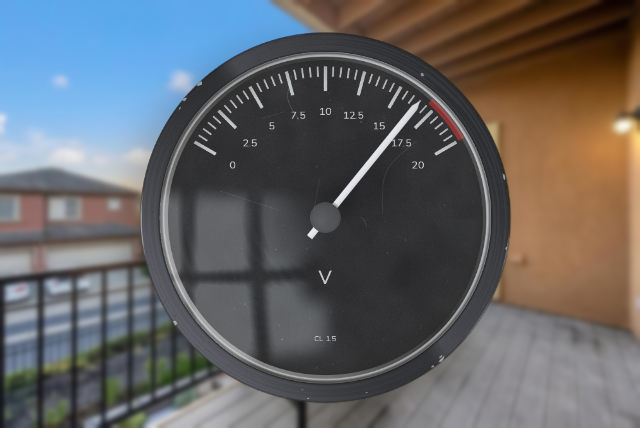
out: **16.5** V
